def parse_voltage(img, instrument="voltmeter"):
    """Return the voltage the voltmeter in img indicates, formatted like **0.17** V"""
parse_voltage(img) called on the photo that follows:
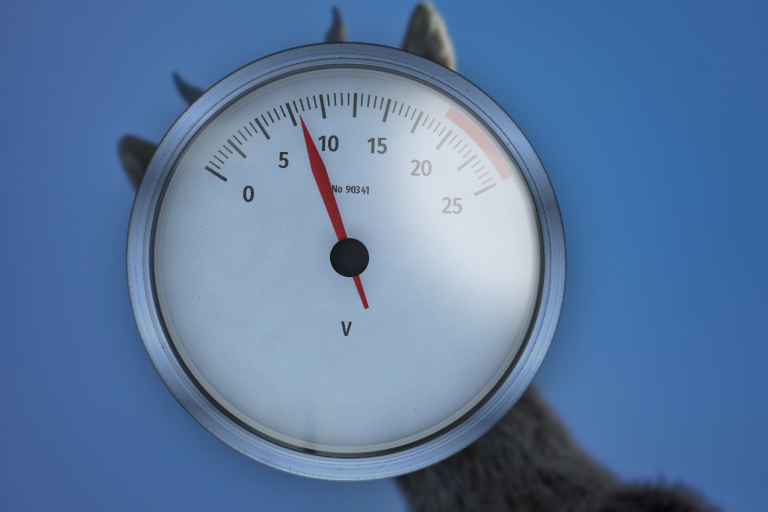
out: **8** V
